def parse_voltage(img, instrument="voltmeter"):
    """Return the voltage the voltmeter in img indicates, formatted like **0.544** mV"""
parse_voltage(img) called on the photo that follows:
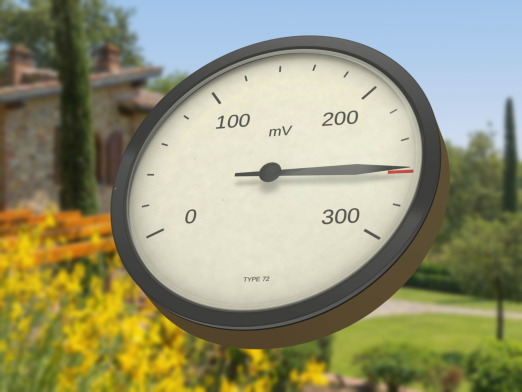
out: **260** mV
